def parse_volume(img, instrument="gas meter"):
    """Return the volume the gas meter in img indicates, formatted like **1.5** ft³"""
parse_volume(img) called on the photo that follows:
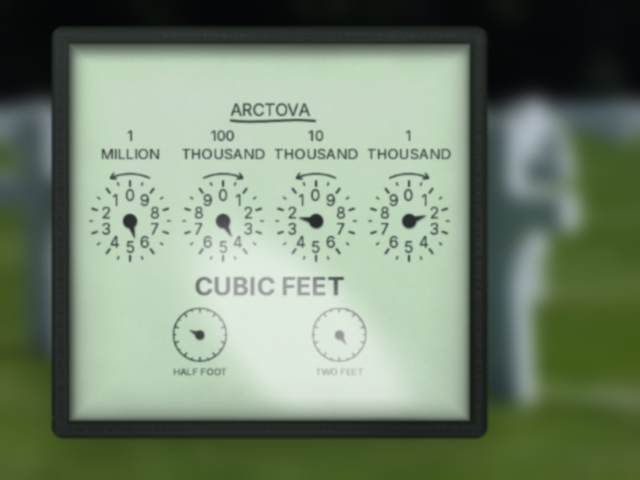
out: **542200** ft³
